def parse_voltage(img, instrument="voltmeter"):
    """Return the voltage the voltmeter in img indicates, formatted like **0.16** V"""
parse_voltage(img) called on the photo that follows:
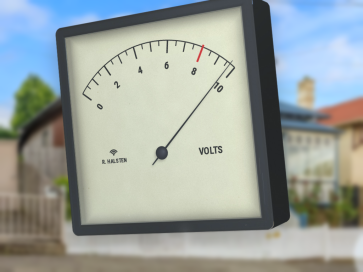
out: **9.75** V
